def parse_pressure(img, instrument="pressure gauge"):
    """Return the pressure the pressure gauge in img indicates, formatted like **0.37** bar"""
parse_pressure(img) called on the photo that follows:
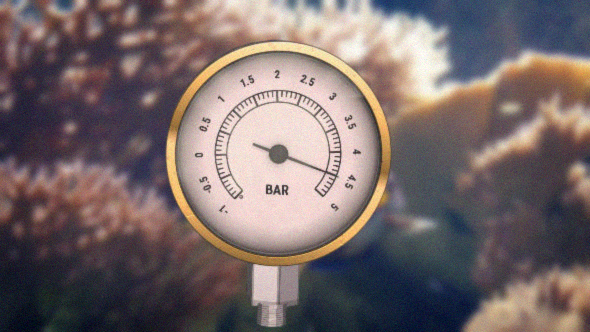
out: **4.5** bar
